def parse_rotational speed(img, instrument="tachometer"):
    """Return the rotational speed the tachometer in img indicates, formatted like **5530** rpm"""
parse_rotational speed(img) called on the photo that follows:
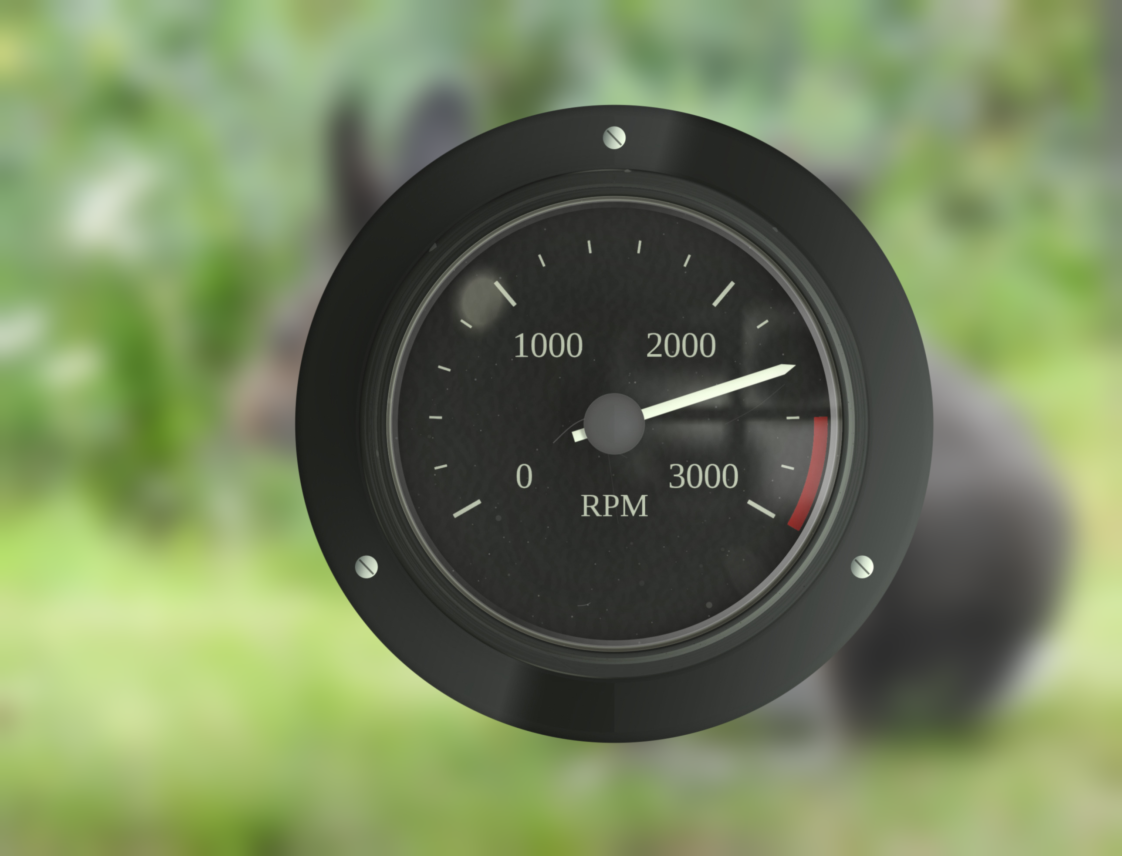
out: **2400** rpm
